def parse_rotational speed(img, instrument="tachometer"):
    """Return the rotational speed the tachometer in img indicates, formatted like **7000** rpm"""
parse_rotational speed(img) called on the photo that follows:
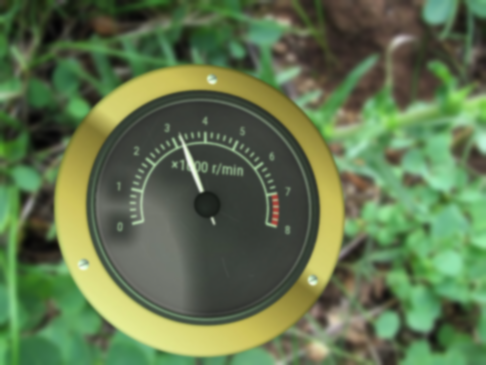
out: **3200** rpm
